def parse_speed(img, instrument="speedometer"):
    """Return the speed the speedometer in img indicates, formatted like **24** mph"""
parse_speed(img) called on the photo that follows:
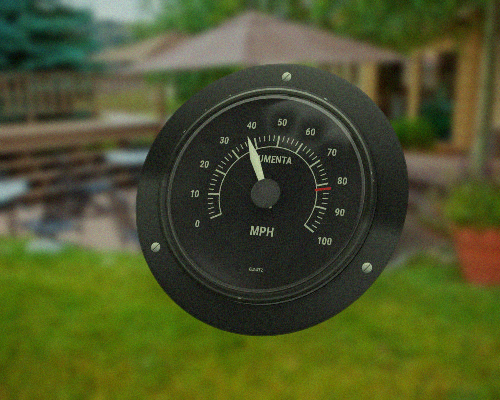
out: **38** mph
